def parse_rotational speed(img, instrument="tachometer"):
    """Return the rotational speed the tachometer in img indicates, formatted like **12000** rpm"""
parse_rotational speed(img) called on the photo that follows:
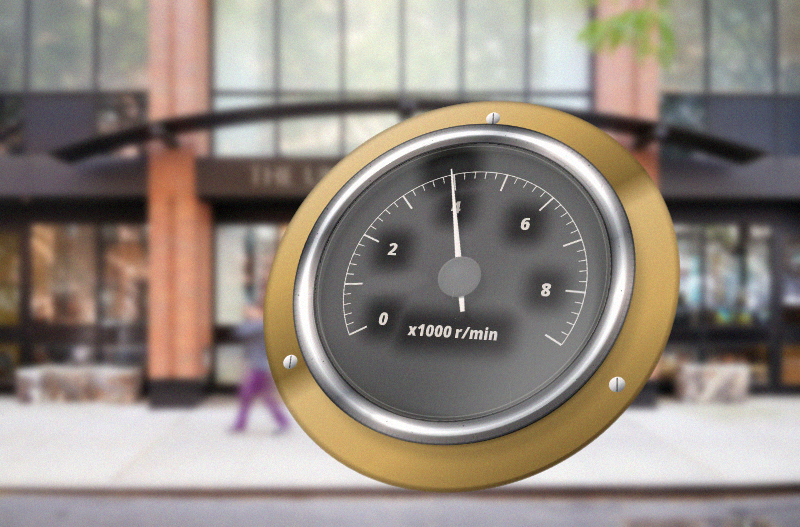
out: **4000** rpm
